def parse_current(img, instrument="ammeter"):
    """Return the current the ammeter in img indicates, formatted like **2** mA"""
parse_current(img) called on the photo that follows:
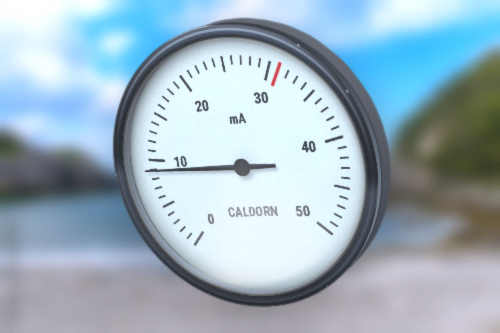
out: **9** mA
